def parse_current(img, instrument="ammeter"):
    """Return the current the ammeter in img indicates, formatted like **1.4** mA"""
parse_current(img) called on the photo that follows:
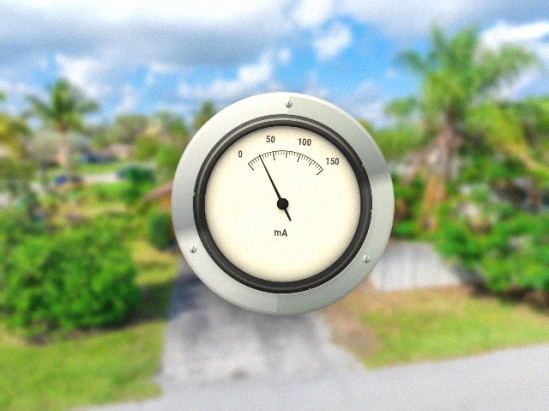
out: **25** mA
